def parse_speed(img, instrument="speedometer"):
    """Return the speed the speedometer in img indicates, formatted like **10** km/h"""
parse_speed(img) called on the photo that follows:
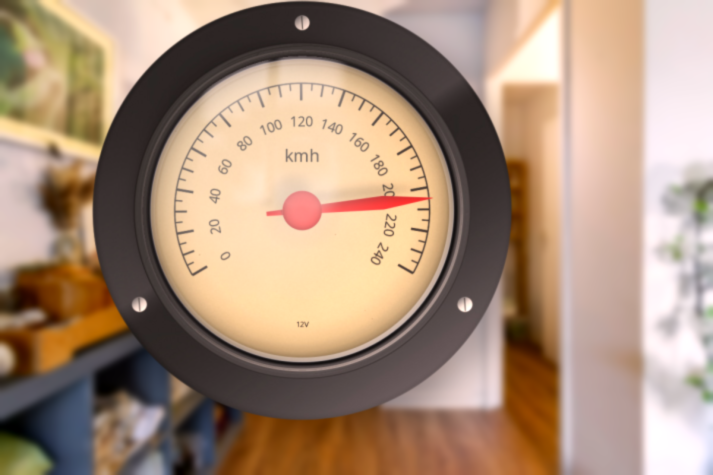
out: **205** km/h
